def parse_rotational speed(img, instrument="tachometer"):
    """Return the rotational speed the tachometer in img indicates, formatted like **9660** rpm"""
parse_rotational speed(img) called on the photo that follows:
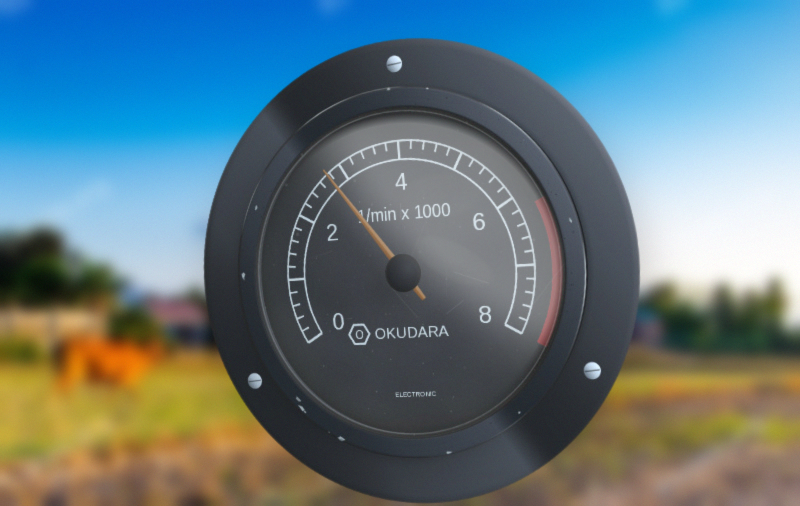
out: **2800** rpm
